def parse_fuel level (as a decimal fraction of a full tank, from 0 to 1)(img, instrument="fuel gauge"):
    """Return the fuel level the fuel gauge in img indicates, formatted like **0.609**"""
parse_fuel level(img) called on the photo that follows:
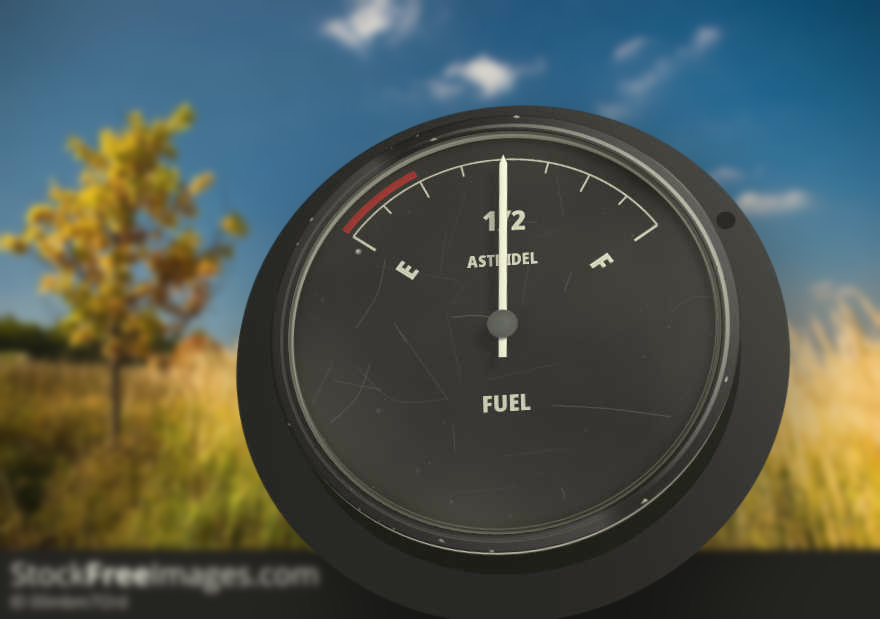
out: **0.5**
